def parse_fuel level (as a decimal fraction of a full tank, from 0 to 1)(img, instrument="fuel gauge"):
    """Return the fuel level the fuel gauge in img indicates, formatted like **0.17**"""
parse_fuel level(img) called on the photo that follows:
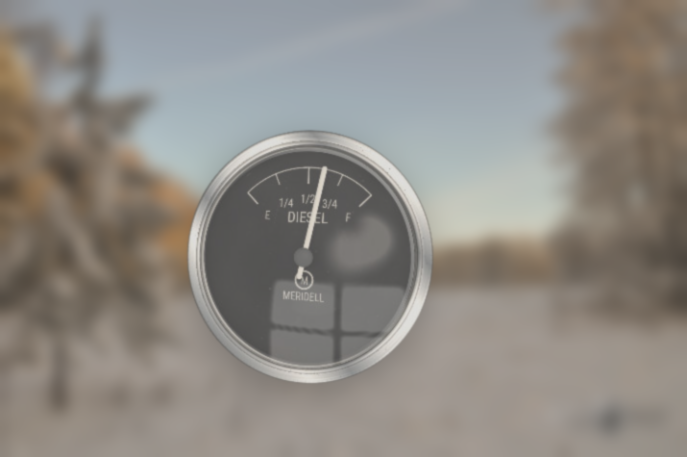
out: **0.625**
